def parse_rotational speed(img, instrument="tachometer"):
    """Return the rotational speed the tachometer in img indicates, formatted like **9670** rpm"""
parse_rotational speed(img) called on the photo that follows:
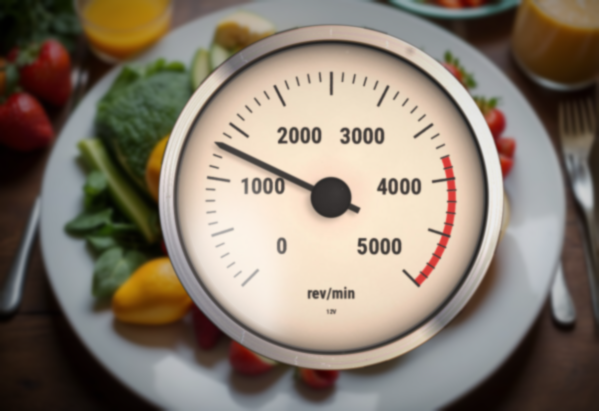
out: **1300** rpm
